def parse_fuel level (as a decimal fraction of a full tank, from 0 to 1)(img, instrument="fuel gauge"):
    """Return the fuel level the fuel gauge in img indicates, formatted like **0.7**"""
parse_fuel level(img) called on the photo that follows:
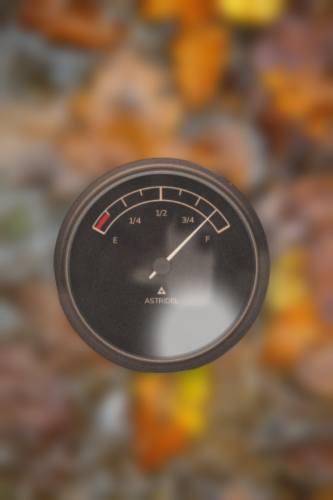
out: **0.875**
